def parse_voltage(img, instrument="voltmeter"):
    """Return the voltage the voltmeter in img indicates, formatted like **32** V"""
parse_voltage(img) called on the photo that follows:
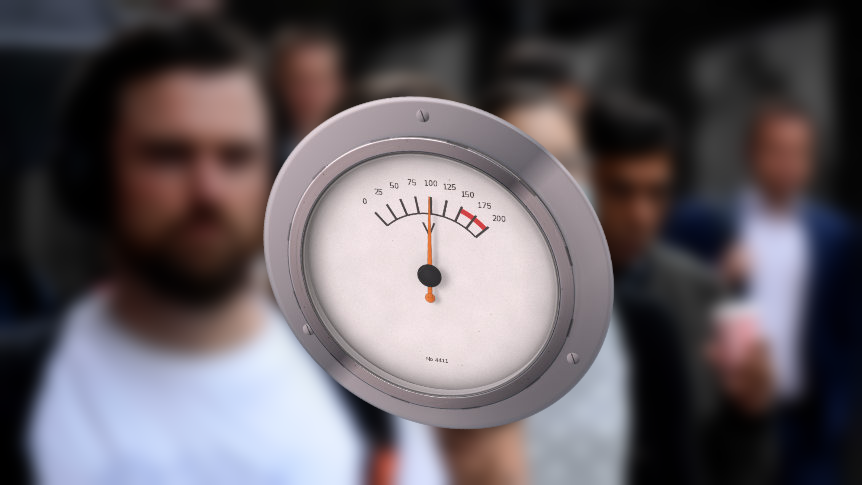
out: **100** V
